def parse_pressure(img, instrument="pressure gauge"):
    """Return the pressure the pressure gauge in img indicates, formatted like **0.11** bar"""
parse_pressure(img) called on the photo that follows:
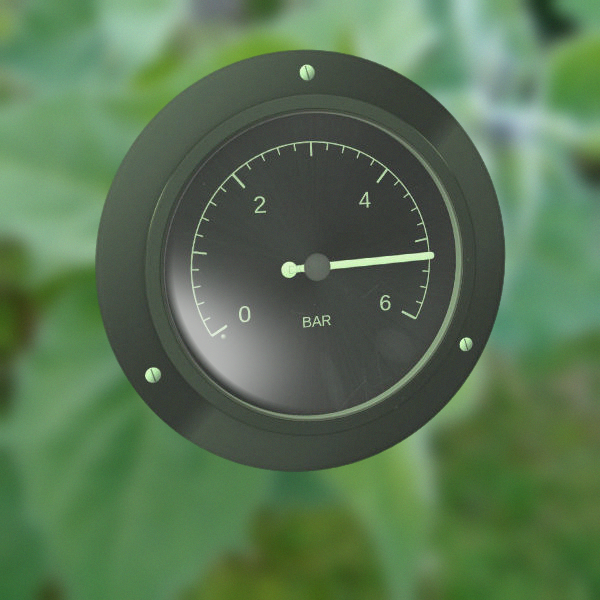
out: **5.2** bar
